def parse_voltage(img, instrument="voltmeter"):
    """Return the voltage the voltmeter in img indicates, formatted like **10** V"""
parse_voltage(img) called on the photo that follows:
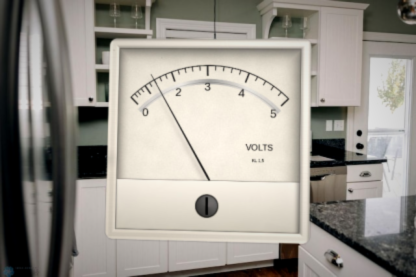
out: **1.4** V
